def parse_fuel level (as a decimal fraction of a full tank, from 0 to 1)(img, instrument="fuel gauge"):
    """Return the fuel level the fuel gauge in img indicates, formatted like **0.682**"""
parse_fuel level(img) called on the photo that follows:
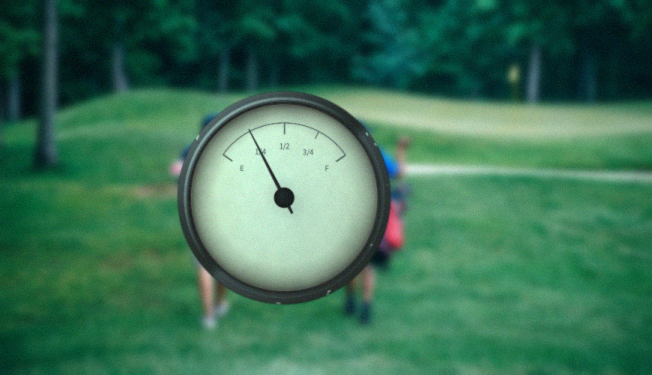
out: **0.25**
